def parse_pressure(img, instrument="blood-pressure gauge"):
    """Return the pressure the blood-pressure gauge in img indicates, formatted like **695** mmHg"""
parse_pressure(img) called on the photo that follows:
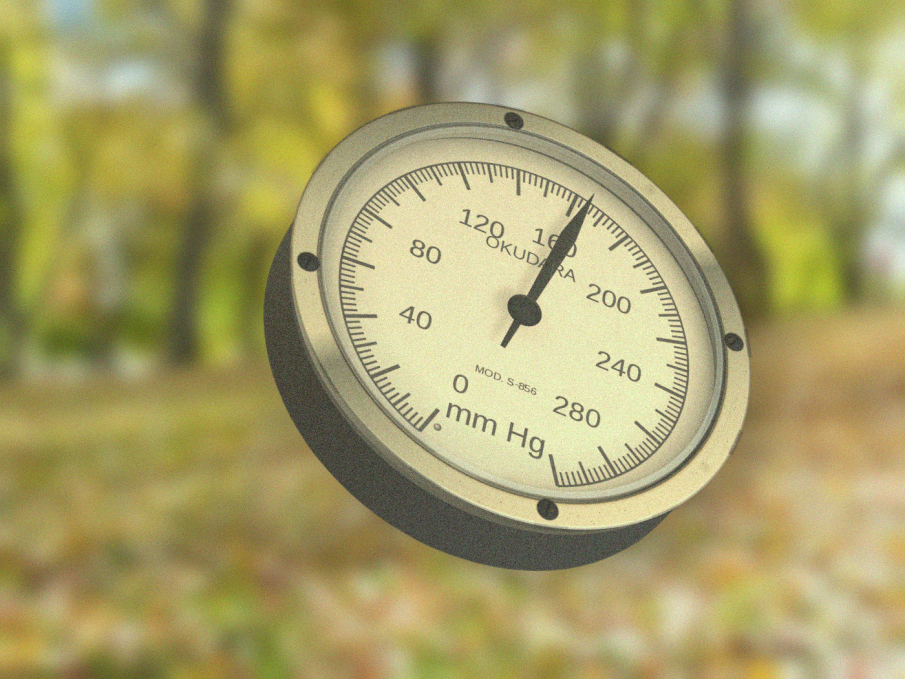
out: **164** mmHg
